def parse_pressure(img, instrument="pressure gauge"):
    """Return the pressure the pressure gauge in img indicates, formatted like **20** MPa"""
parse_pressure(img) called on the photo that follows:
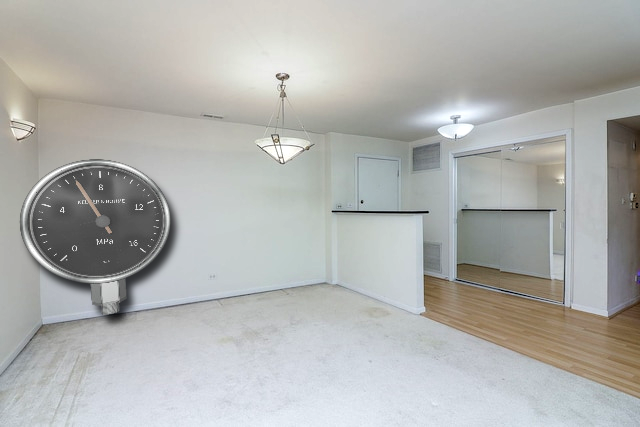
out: **6.5** MPa
